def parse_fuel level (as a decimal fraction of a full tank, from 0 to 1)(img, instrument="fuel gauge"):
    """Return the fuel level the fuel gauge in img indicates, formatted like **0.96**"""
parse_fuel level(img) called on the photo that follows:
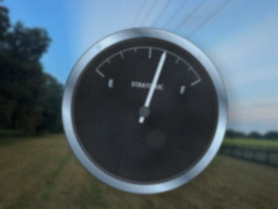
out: **0.625**
